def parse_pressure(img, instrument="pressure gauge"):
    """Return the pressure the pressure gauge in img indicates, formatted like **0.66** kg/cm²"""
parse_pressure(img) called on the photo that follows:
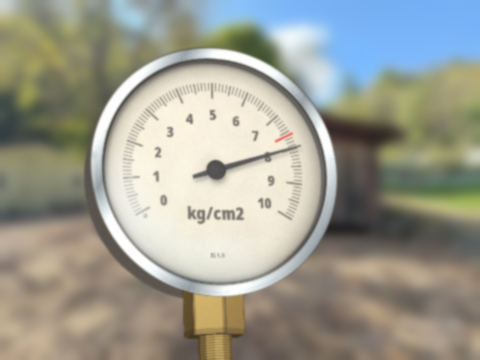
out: **8** kg/cm²
